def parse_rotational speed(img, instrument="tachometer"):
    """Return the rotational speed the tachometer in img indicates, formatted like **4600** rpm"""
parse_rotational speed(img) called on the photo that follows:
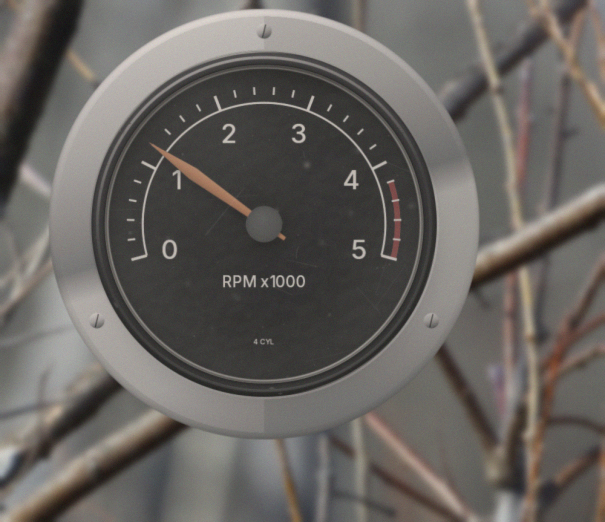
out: **1200** rpm
